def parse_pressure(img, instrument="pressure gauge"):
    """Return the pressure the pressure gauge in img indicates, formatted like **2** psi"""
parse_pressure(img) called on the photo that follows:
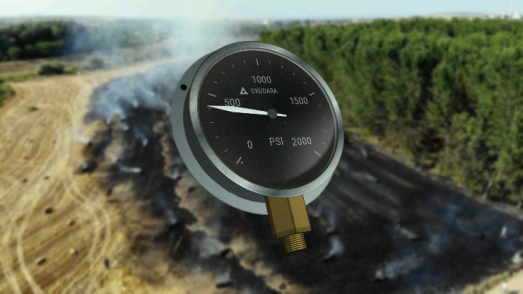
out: **400** psi
